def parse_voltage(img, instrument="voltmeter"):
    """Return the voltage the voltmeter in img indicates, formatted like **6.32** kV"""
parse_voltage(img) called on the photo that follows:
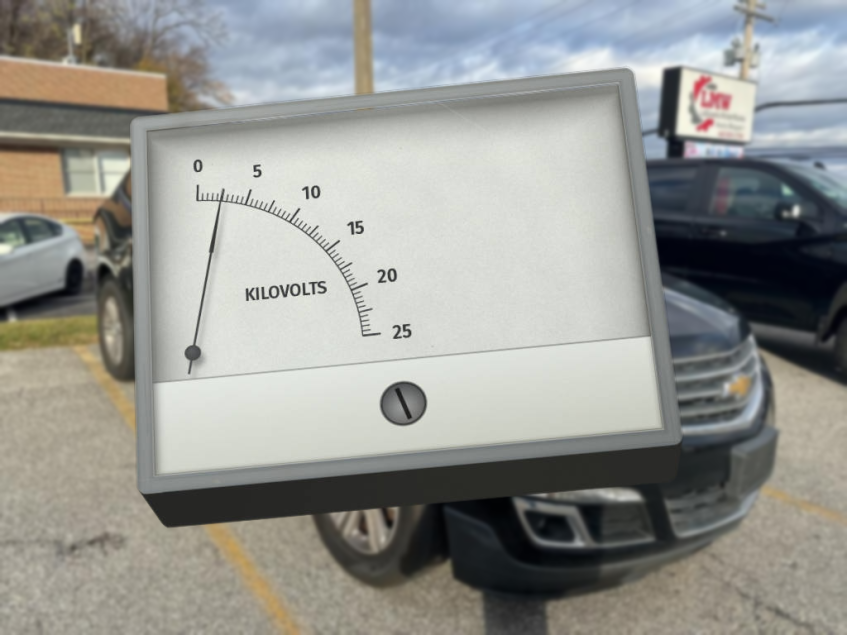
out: **2.5** kV
